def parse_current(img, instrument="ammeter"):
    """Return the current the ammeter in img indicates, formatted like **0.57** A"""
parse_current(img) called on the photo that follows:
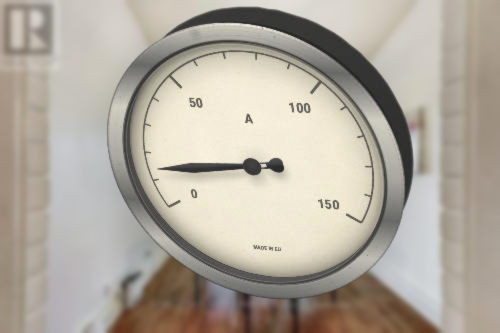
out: **15** A
